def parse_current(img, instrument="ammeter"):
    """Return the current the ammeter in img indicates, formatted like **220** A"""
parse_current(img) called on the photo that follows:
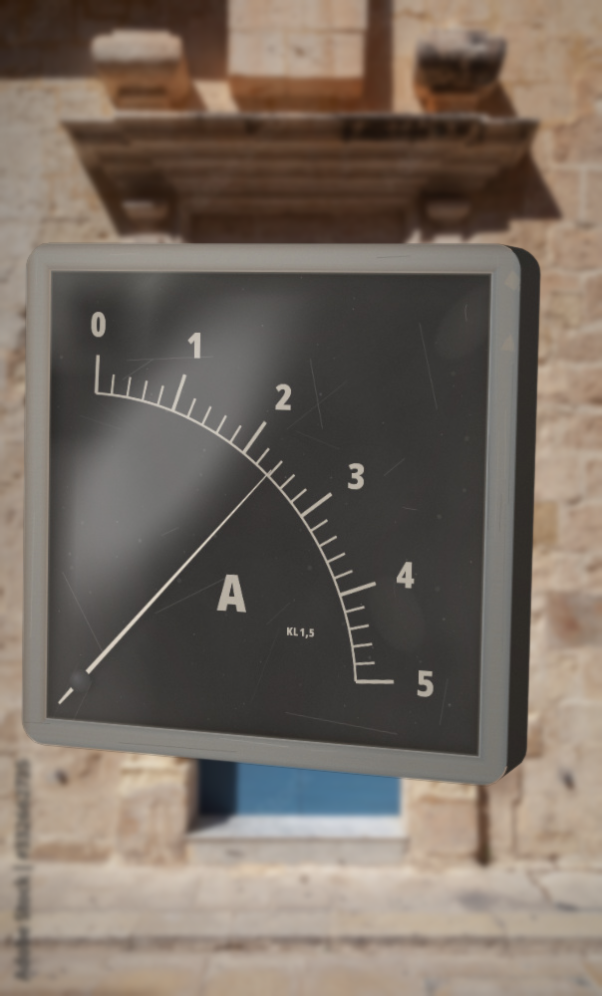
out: **2.4** A
